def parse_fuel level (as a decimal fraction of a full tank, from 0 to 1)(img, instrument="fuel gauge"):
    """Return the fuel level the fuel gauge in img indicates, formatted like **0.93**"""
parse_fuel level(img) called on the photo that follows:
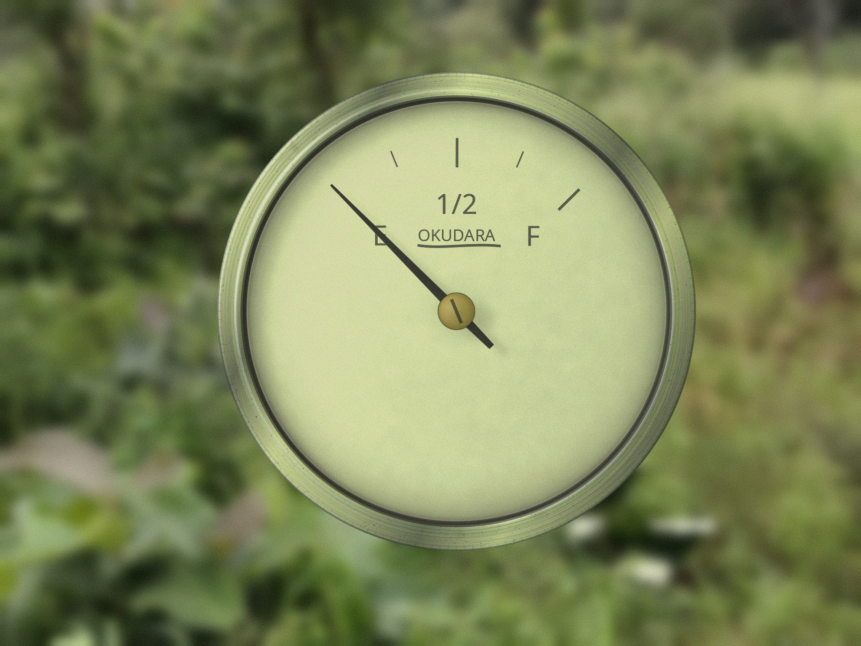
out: **0**
